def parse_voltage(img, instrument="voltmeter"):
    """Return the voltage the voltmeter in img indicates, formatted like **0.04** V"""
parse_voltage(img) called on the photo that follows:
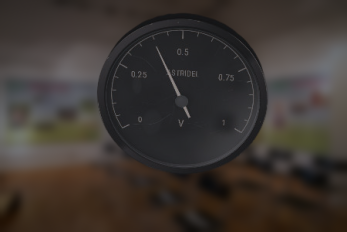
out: **0.4** V
